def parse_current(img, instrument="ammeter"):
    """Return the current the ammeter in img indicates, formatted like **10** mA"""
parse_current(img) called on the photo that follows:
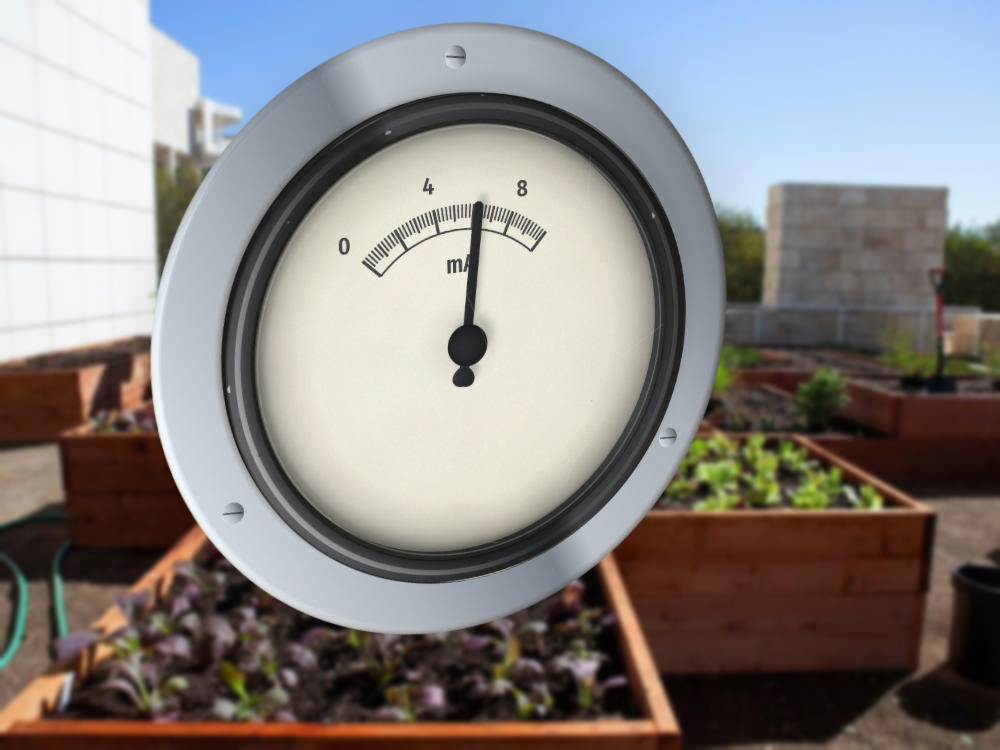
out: **6** mA
